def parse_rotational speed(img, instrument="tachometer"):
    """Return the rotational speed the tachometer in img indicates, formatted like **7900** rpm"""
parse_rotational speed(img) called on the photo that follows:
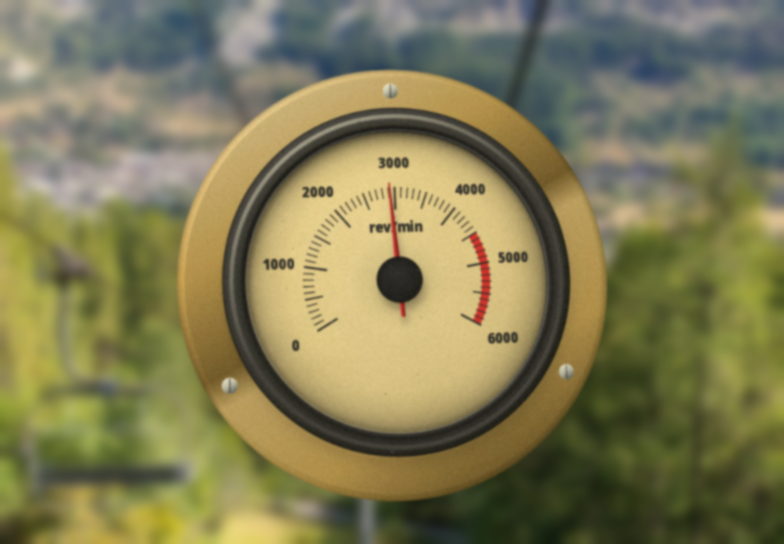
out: **2900** rpm
